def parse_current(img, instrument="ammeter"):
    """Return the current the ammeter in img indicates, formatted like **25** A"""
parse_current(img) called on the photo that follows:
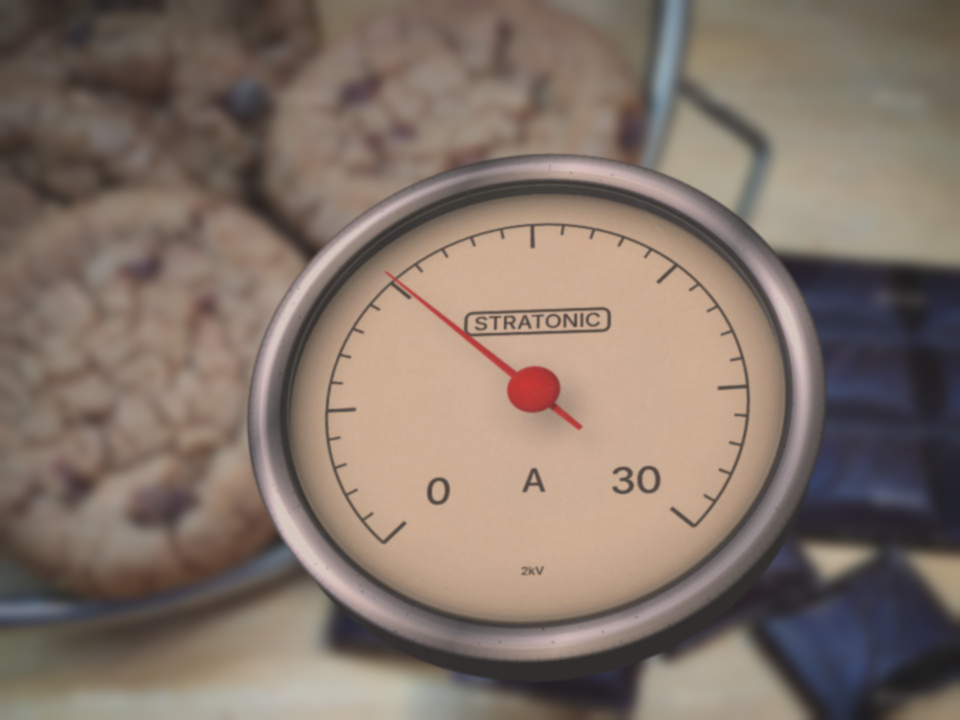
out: **10** A
